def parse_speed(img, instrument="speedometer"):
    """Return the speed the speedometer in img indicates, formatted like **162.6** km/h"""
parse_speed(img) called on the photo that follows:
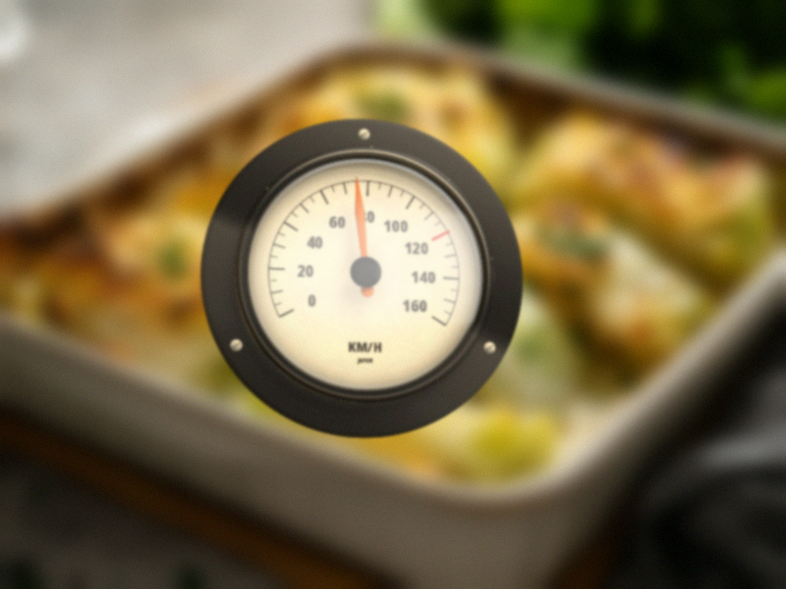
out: **75** km/h
